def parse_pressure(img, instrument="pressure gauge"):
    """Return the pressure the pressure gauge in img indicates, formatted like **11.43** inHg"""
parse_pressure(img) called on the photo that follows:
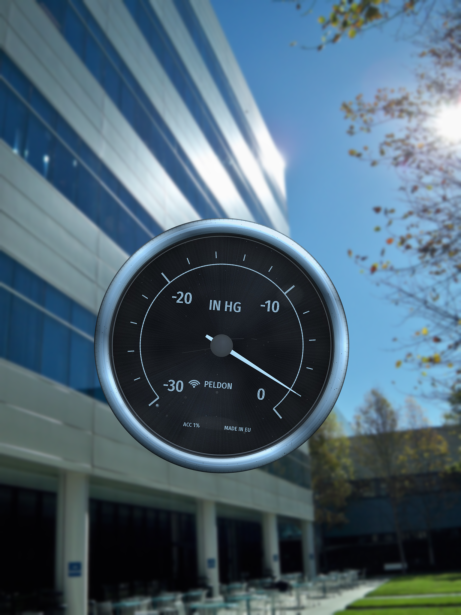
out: **-2** inHg
